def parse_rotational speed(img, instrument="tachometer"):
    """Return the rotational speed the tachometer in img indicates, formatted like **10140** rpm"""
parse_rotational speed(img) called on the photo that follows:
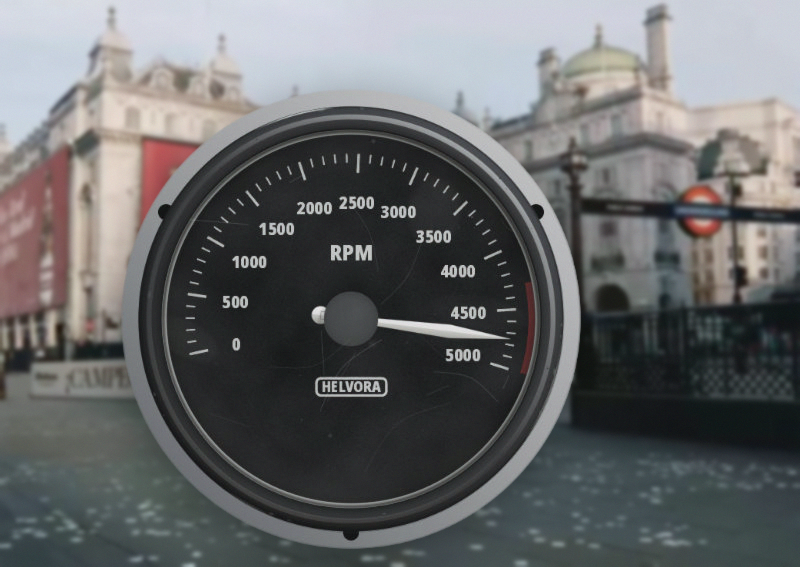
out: **4750** rpm
